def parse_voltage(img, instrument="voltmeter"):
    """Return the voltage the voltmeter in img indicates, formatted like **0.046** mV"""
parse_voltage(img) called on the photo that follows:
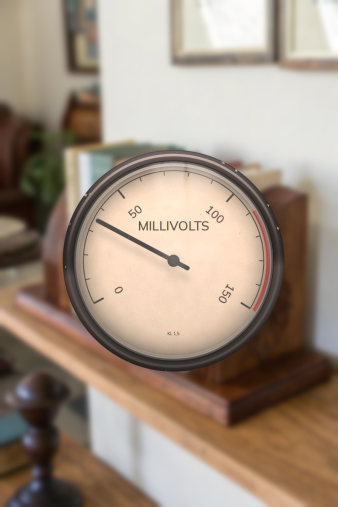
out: **35** mV
